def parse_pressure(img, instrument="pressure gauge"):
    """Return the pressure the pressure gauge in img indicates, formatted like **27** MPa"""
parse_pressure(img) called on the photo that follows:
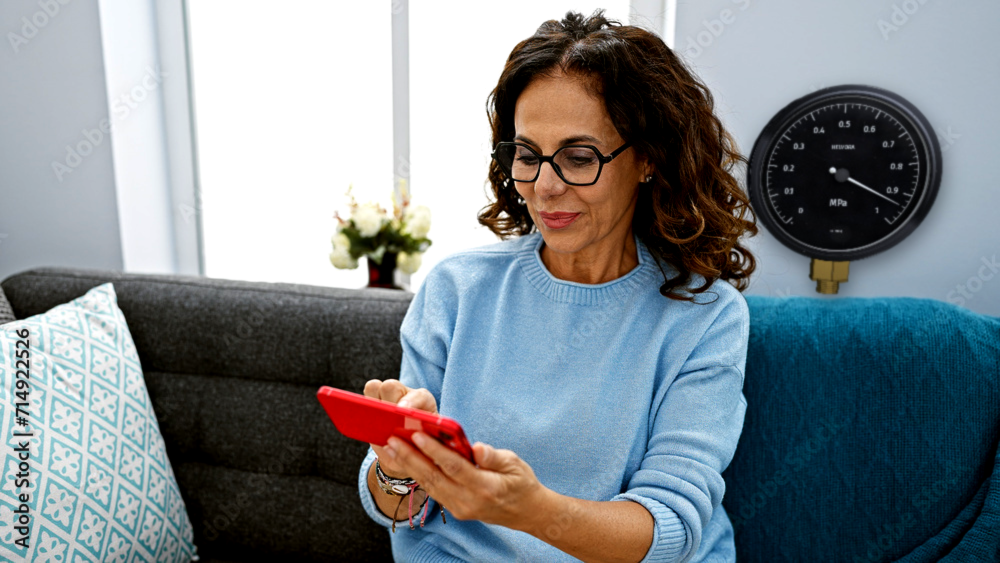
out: **0.94** MPa
